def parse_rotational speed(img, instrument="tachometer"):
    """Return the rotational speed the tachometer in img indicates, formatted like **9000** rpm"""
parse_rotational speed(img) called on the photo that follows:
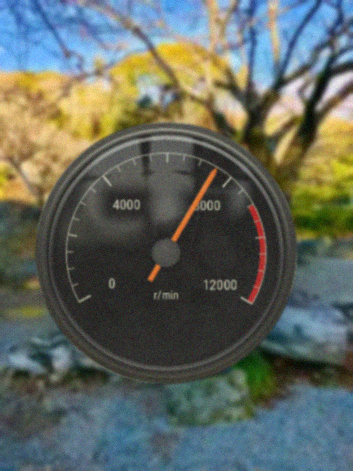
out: **7500** rpm
